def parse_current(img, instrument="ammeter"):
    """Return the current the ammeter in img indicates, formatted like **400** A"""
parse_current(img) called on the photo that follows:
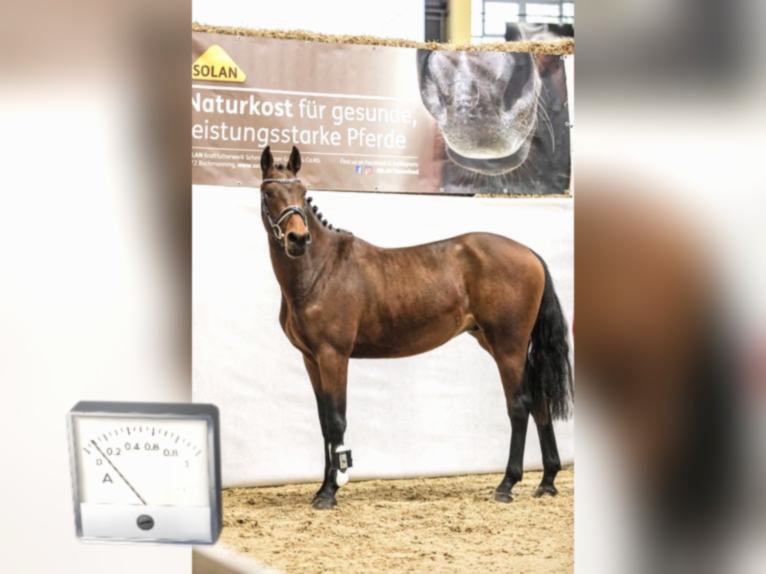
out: **0.1** A
